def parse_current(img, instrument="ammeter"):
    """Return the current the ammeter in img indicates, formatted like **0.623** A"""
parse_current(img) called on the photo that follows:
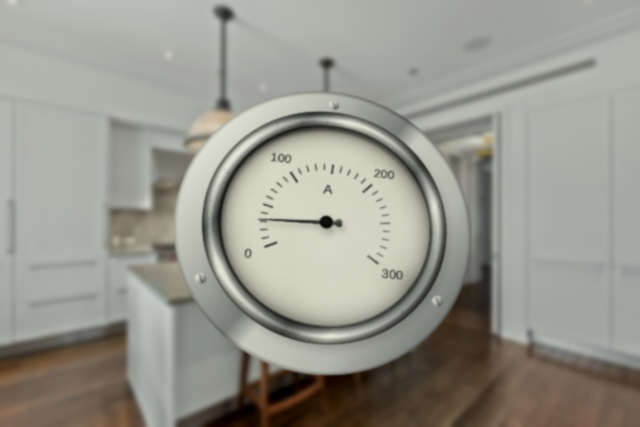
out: **30** A
